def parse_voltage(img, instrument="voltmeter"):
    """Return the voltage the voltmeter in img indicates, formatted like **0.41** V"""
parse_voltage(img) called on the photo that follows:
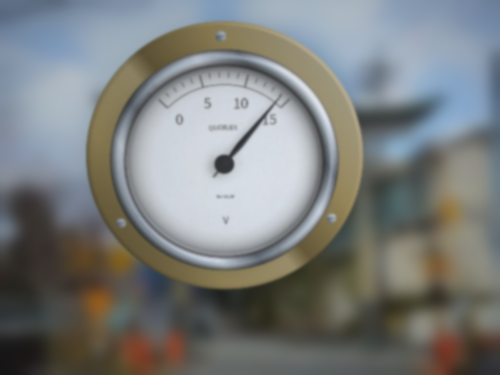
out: **14** V
